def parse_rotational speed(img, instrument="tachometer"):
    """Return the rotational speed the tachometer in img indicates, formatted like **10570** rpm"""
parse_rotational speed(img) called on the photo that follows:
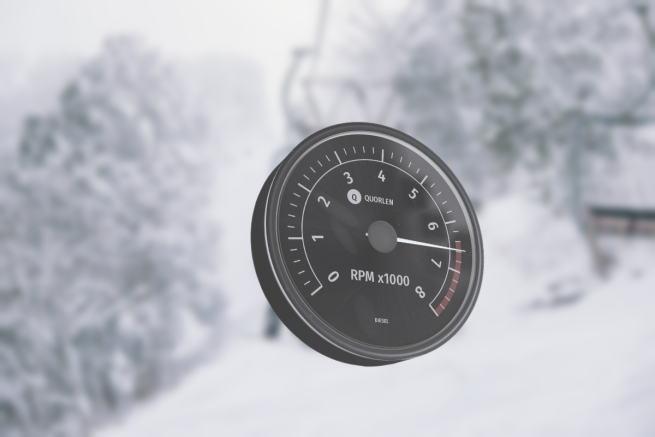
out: **6600** rpm
